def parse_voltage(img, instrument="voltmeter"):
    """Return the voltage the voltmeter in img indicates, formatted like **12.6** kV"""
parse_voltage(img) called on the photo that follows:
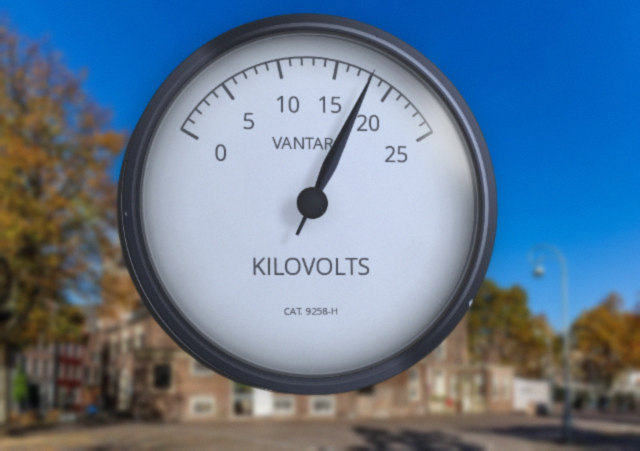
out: **18** kV
